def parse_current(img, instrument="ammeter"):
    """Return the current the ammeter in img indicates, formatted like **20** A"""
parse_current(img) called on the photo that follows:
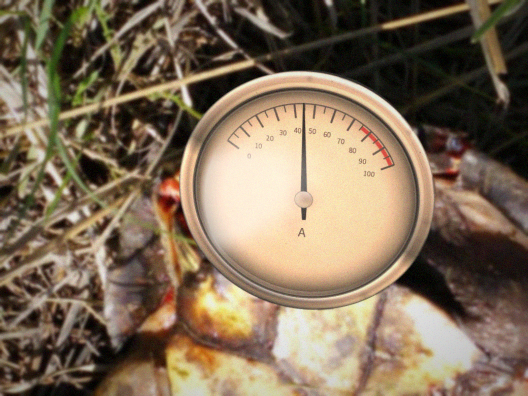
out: **45** A
